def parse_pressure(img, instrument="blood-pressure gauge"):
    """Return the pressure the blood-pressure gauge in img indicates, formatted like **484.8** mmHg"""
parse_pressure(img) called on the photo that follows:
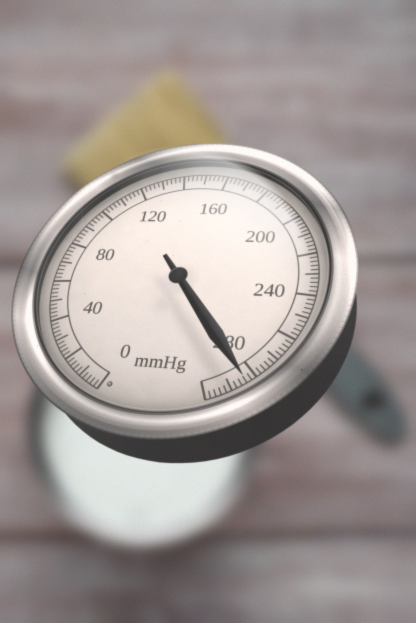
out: **284** mmHg
